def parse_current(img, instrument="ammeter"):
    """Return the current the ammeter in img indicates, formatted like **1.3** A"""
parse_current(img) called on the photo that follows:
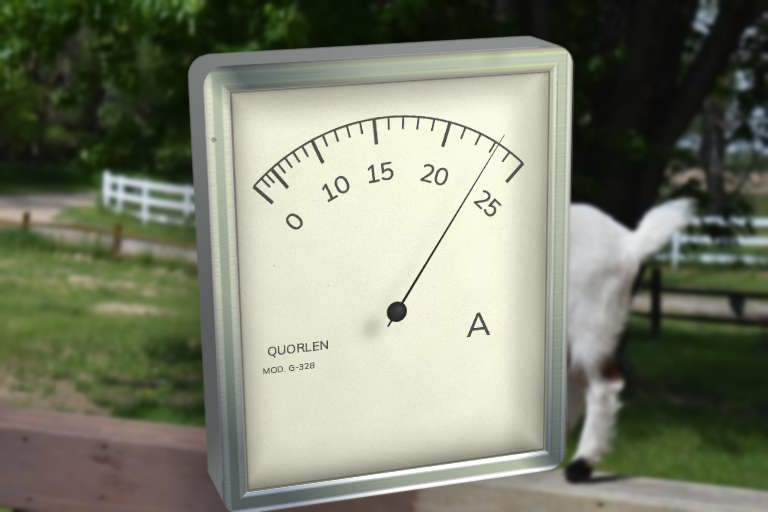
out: **23** A
